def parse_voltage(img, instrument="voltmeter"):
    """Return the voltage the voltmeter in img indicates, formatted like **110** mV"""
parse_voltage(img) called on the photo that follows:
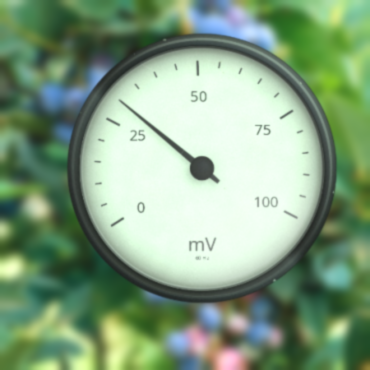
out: **30** mV
